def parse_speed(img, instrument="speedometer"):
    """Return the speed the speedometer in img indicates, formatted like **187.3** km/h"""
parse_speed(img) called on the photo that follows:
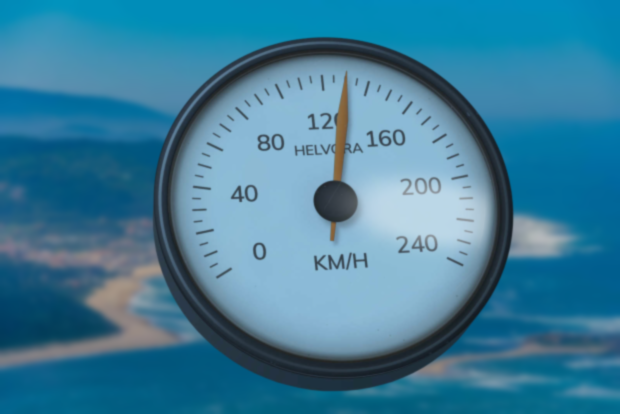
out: **130** km/h
